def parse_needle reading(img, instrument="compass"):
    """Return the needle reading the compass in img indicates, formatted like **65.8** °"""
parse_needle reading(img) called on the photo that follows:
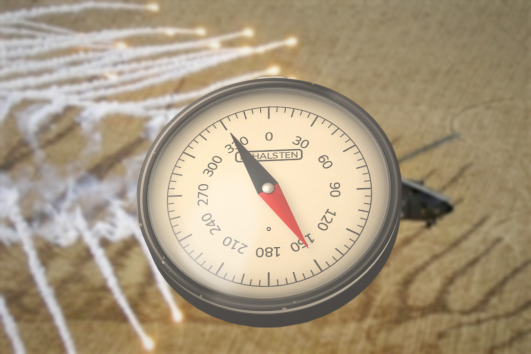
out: **150** °
